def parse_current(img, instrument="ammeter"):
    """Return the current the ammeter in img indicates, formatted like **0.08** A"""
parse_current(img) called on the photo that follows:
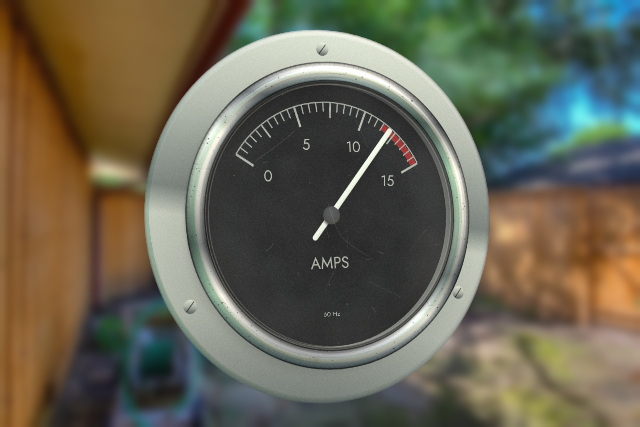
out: **12** A
